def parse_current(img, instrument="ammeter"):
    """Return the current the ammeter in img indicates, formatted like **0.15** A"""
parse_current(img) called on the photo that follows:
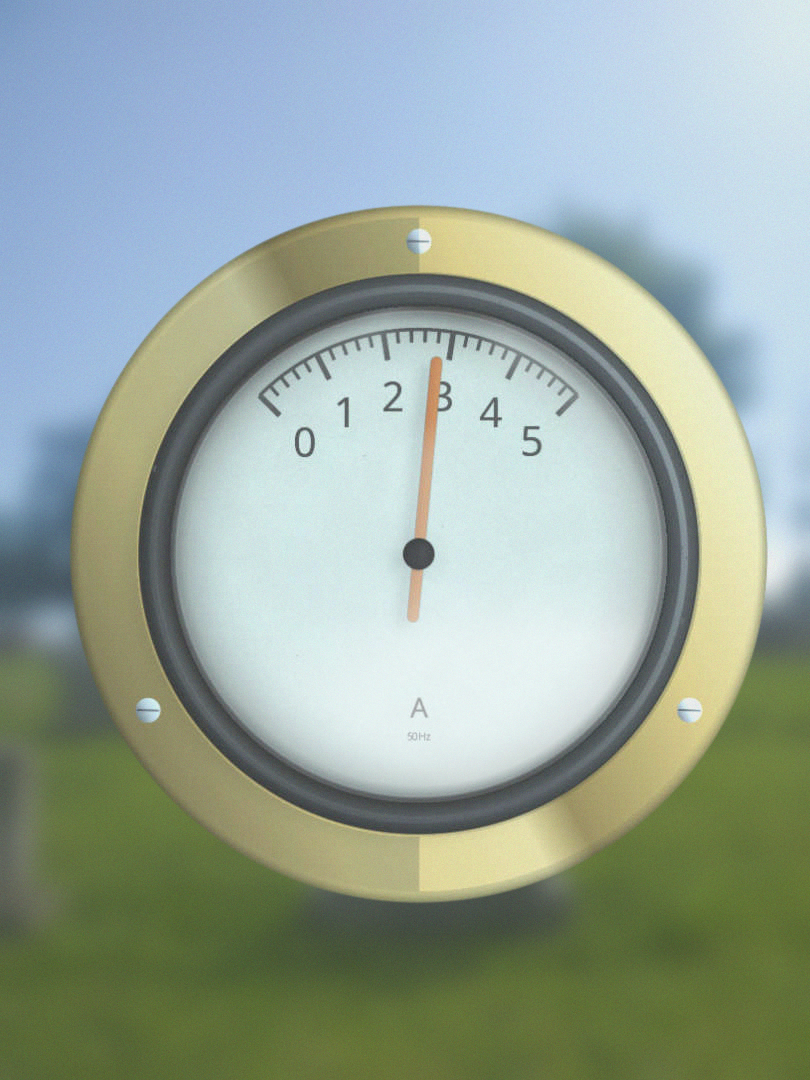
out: **2.8** A
